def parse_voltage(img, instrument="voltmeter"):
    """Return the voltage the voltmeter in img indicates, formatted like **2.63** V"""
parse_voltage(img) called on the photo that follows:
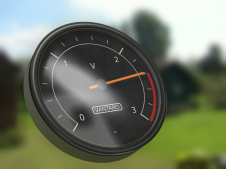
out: **2.4** V
